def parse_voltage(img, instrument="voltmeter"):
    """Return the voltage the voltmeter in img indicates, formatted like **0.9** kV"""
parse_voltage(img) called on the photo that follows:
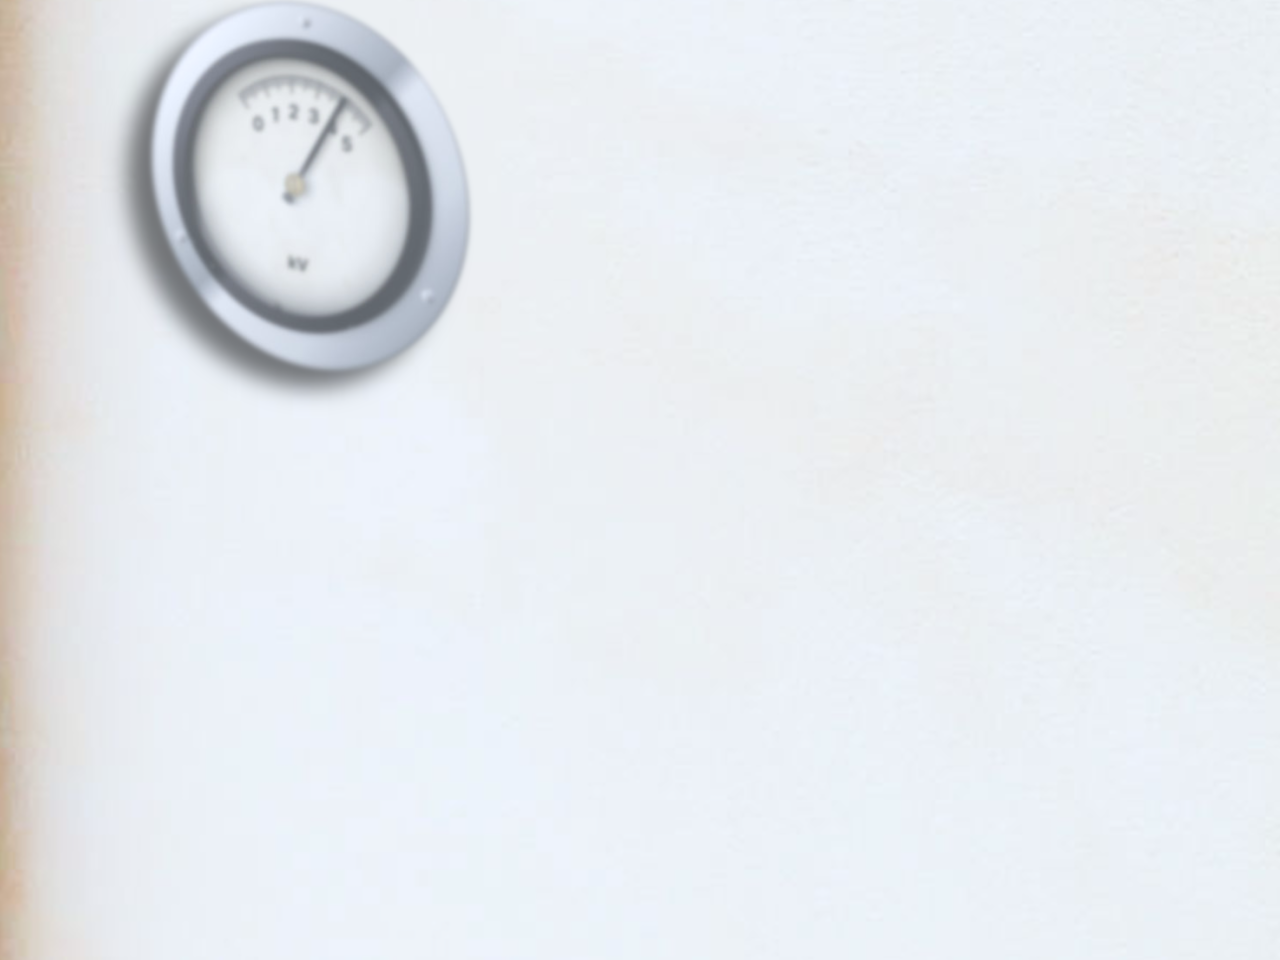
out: **4** kV
